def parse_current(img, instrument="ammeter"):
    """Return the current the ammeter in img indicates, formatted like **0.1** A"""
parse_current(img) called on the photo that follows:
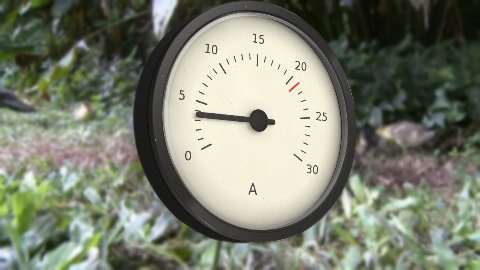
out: **3.5** A
